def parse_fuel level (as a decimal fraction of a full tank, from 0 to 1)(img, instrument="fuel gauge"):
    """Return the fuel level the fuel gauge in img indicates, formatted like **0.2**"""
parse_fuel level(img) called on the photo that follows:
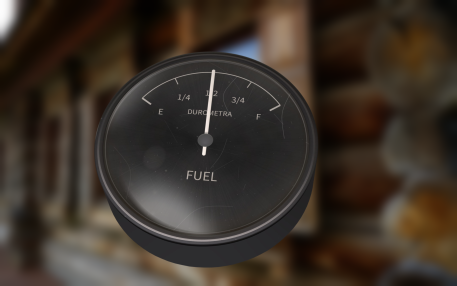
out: **0.5**
